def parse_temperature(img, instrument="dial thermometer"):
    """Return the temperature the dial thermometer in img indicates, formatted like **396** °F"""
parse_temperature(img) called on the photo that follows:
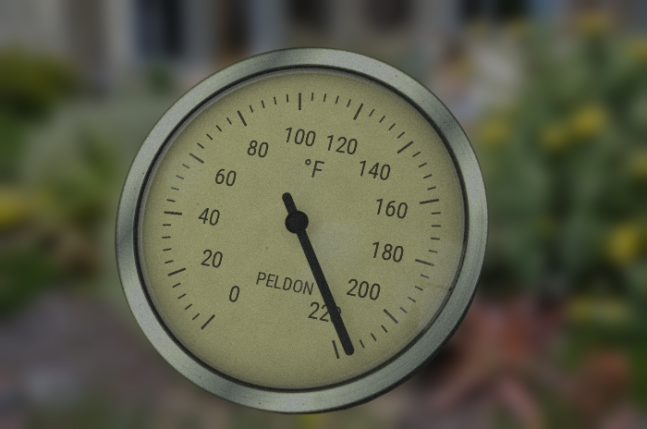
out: **216** °F
